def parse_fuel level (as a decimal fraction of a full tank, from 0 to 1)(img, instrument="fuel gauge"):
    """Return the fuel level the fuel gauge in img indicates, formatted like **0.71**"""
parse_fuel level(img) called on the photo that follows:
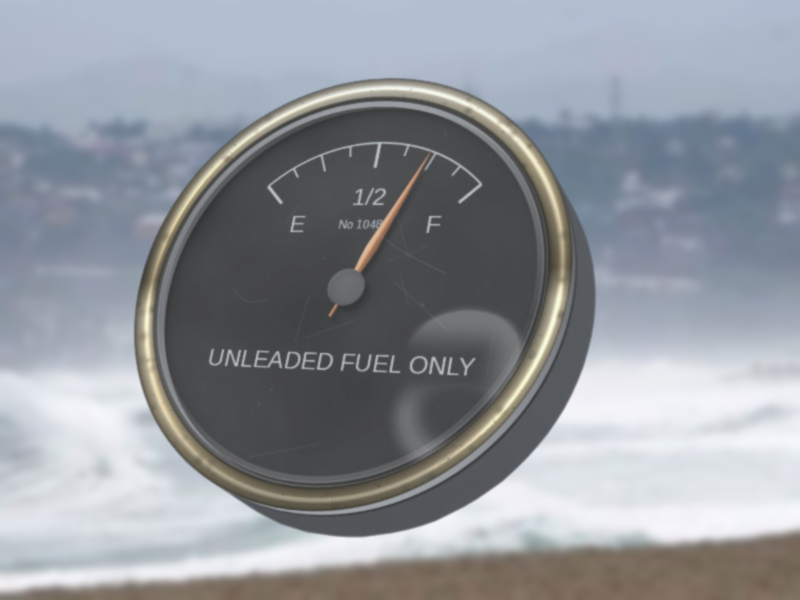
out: **0.75**
